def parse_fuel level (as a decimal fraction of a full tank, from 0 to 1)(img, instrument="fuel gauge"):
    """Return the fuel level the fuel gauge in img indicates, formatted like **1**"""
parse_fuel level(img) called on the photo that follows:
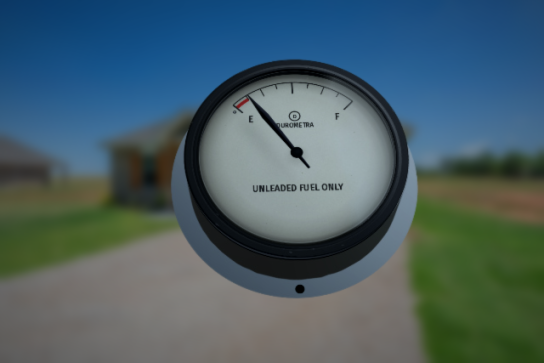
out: **0.125**
